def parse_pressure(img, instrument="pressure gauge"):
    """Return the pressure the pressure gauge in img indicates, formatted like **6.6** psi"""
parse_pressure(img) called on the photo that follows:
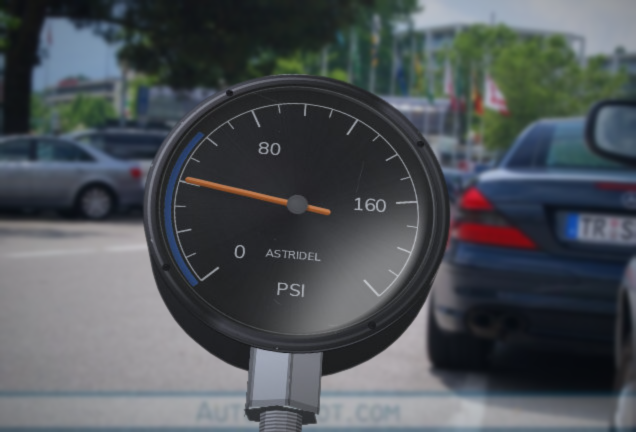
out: **40** psi
